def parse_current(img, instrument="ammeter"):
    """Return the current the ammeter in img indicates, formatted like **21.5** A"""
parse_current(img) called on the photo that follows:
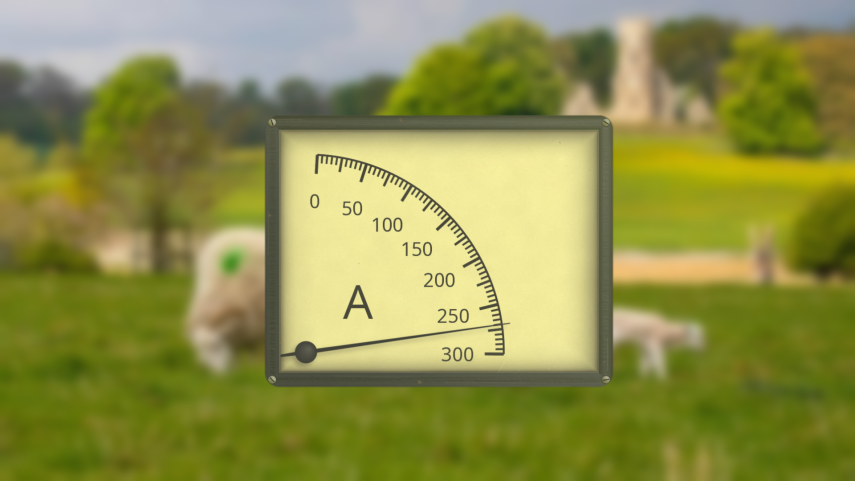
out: **270** A
